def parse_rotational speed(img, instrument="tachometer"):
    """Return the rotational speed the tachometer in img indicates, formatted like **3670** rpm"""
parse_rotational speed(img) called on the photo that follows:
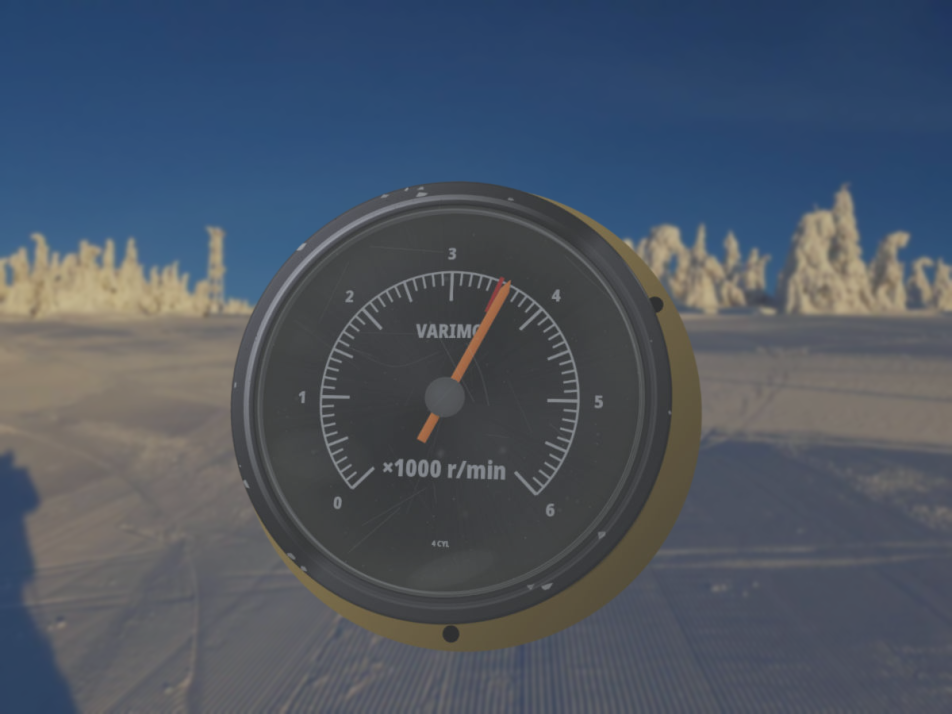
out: **3600** rpm
